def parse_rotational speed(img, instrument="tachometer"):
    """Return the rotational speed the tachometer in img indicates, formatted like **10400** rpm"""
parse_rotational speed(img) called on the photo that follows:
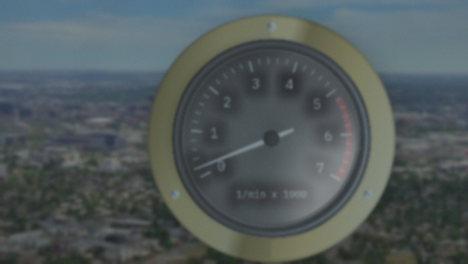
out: **200** rpm
